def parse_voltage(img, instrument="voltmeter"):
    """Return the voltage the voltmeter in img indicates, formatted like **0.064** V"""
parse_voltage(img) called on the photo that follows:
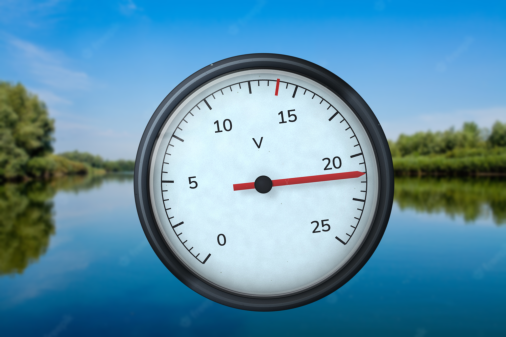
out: **21** V
